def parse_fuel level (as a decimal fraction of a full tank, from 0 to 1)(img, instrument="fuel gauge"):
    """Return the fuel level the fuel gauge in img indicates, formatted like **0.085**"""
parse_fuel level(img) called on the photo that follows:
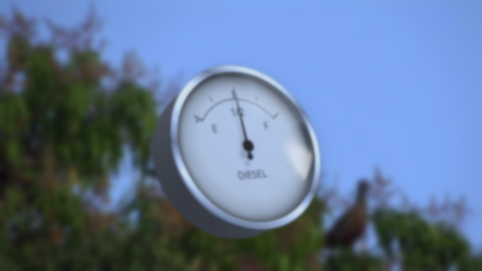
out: **0.5**
